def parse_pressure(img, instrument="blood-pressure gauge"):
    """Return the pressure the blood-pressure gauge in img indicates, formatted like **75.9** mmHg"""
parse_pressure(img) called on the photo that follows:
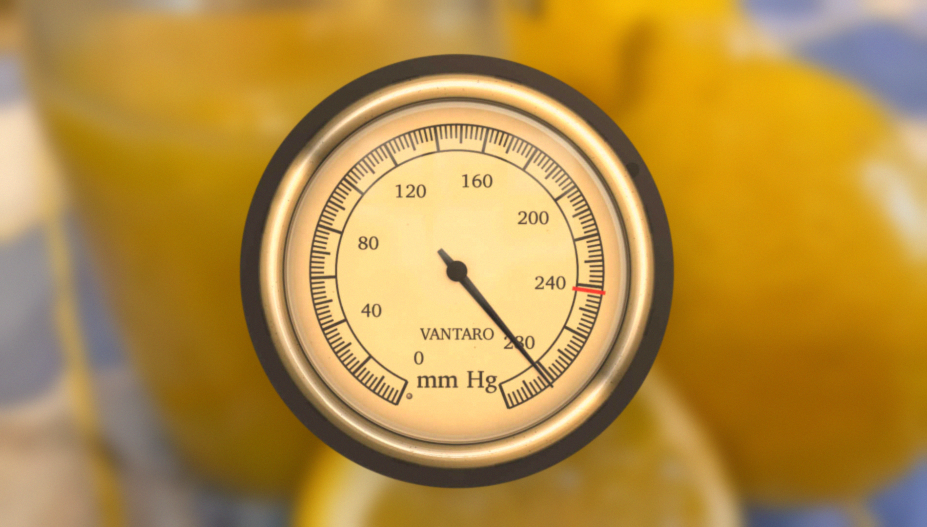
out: **282** mmHg
